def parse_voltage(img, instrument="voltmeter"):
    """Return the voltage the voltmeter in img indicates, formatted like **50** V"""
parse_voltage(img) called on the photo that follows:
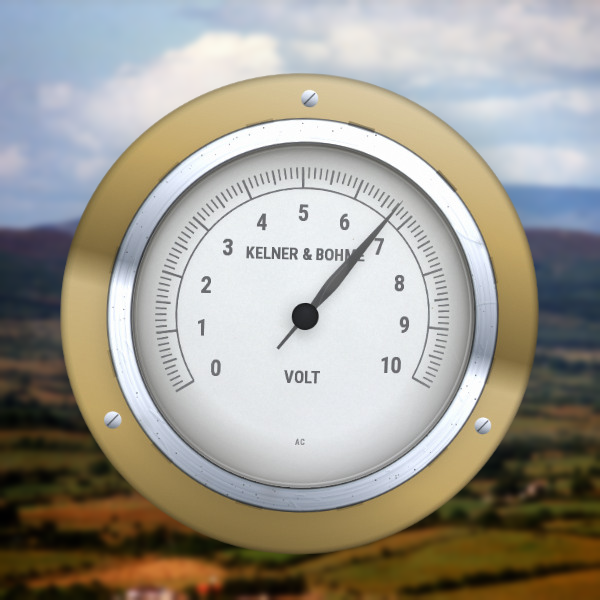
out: **6.7** V
